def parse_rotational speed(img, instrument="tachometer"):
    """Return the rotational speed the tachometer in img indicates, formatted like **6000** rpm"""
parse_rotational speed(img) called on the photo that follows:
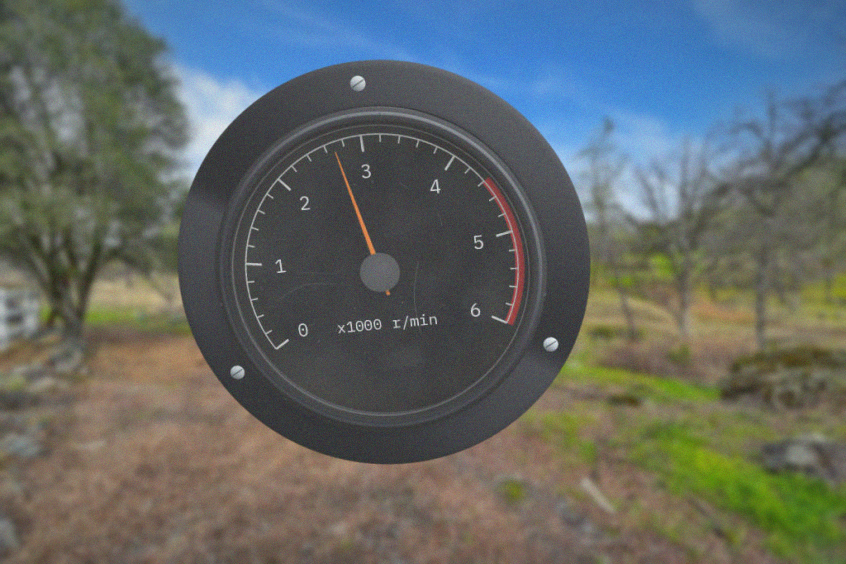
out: **2700** rpm
